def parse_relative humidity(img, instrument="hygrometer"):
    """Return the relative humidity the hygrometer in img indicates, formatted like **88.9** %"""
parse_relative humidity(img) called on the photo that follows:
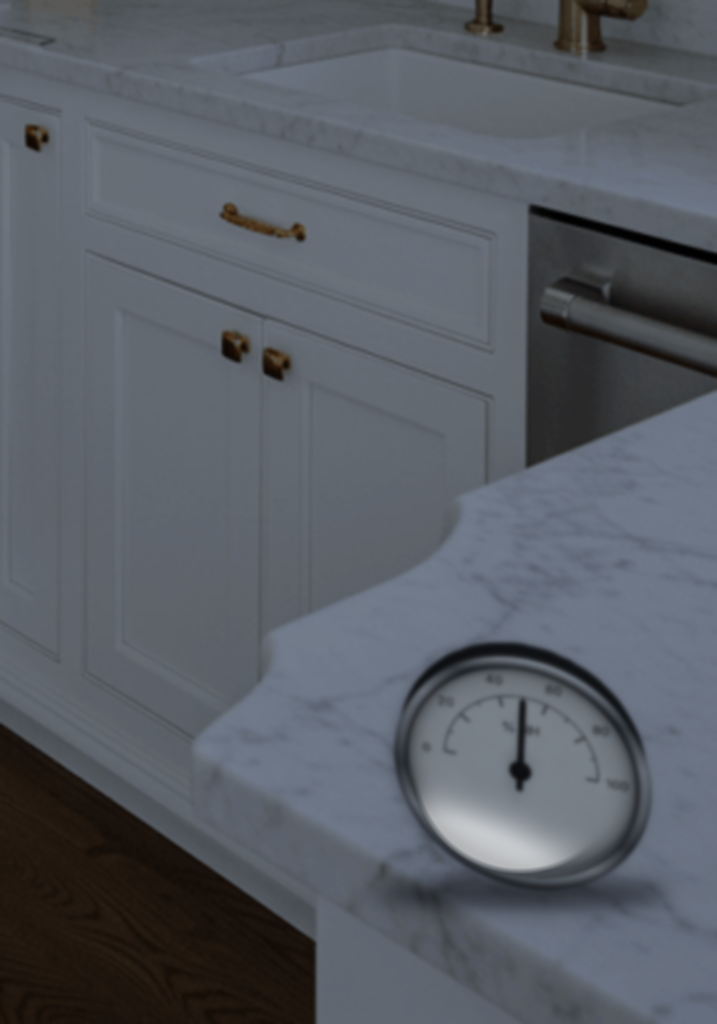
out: **50** %
